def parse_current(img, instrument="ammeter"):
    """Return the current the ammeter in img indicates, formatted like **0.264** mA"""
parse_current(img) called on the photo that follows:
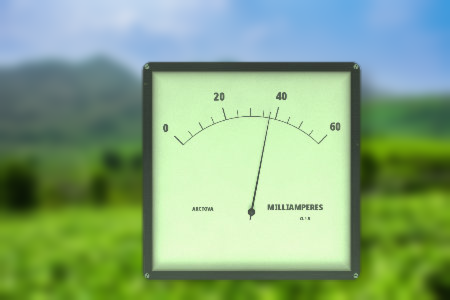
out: **37.5** mA
